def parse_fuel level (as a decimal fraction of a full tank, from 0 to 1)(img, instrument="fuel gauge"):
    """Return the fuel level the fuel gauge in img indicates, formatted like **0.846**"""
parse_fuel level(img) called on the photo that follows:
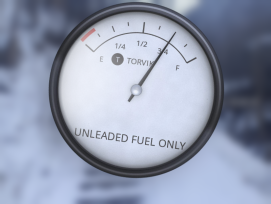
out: **0.75**
